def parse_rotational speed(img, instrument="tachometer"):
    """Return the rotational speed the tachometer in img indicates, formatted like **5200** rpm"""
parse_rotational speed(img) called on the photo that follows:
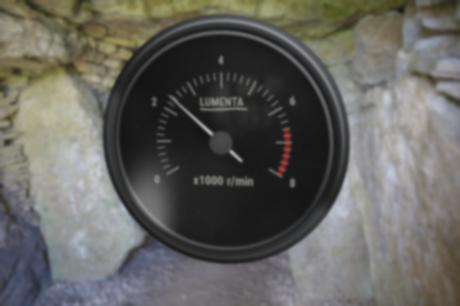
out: **2400** rpm
